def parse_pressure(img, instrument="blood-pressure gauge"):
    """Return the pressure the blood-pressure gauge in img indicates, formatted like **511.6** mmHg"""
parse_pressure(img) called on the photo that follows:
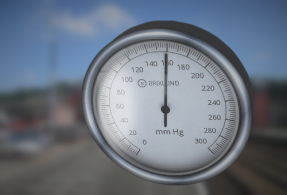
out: **160** mmHg
